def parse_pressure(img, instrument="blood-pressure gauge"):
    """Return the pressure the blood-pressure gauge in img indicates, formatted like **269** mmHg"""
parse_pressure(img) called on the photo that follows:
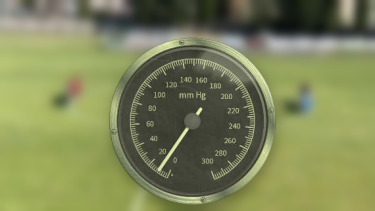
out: **10** mmHg
